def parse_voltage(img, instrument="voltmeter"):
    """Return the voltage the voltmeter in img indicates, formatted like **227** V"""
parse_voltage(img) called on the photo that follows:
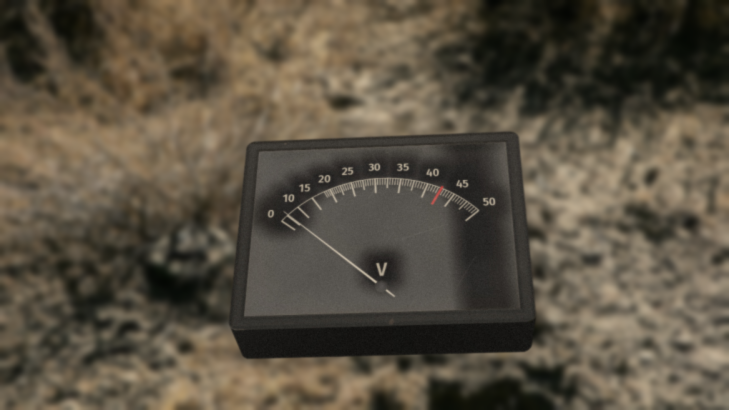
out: **5** V
